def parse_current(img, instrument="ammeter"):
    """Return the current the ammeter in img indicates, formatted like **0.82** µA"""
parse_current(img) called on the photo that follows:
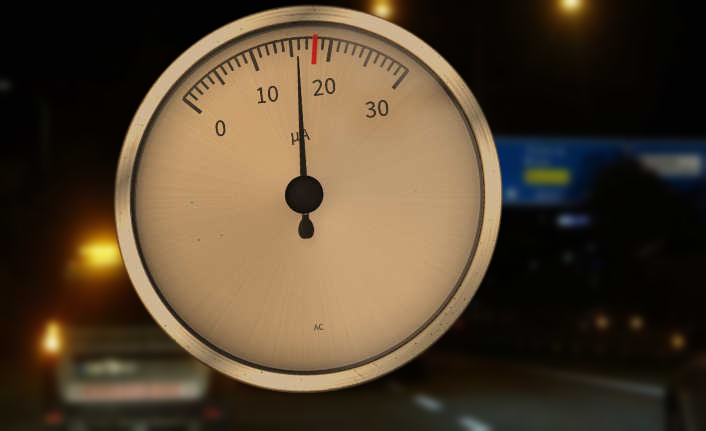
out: **16** µA
